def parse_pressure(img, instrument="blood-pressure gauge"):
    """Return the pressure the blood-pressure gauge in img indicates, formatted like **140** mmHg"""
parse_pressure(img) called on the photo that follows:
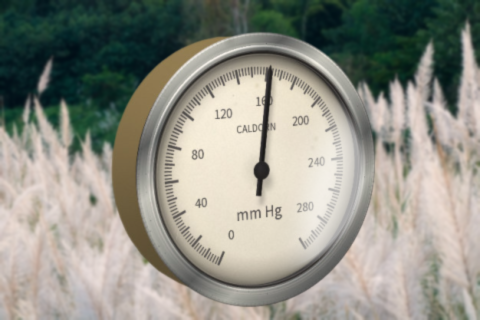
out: **160** mmHg
